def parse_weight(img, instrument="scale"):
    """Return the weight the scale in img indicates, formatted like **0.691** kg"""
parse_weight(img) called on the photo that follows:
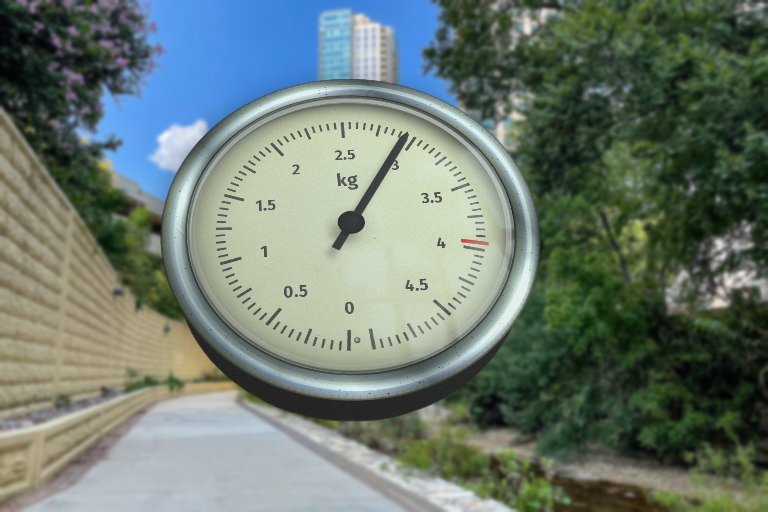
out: **2.95** kg
